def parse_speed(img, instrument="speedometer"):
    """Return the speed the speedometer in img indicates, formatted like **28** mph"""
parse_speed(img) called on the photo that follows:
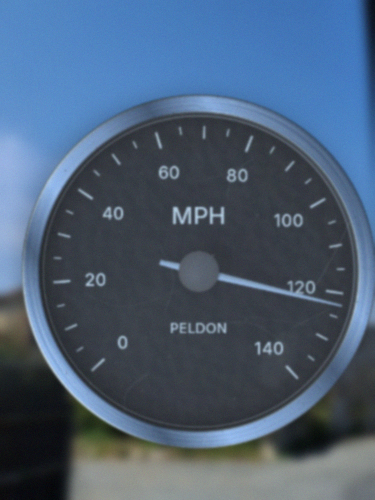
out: **122.5** mph
